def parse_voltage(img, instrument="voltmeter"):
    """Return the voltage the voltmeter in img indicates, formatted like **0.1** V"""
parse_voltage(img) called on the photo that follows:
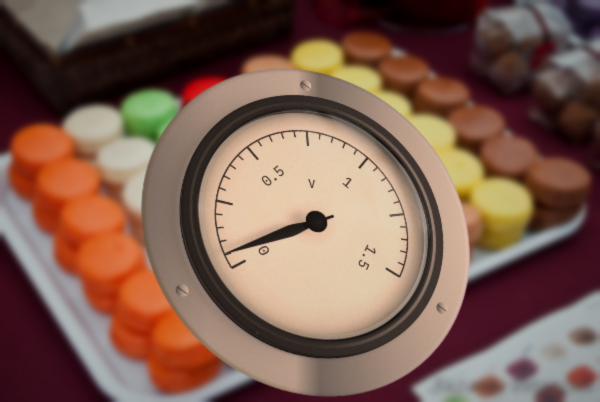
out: **0.05** V
